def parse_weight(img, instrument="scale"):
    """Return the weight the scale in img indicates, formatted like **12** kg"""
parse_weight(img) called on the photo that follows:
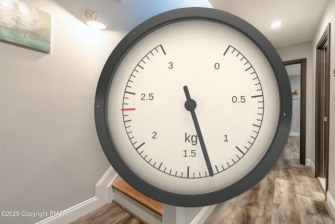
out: **1.3** kg
